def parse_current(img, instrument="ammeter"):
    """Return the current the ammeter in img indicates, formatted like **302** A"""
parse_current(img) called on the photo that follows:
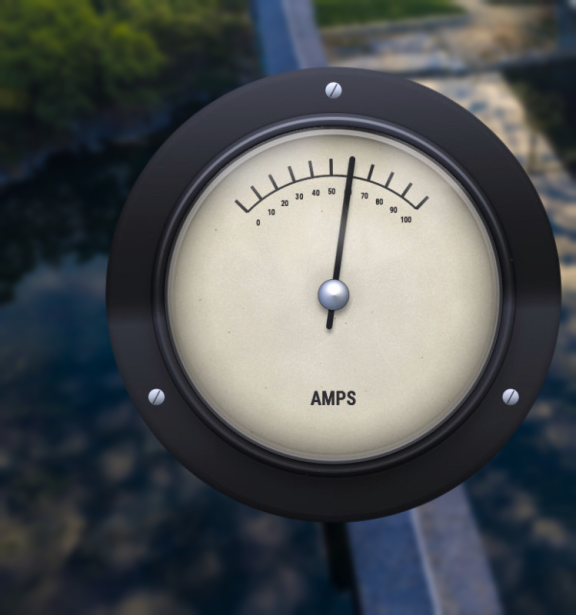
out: **60** A
